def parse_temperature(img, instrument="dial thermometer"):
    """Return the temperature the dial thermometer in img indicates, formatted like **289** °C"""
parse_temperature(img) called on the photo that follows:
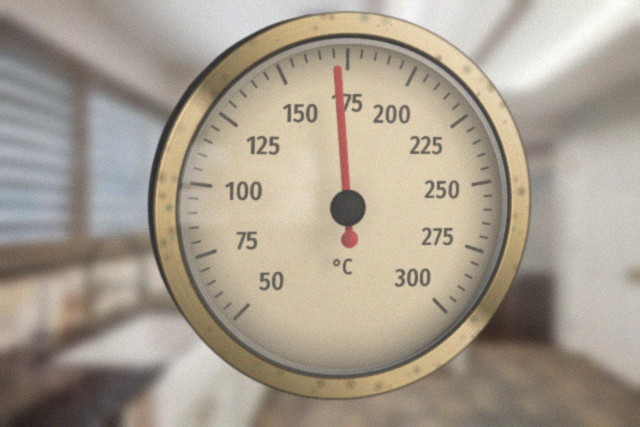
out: **170** °C
